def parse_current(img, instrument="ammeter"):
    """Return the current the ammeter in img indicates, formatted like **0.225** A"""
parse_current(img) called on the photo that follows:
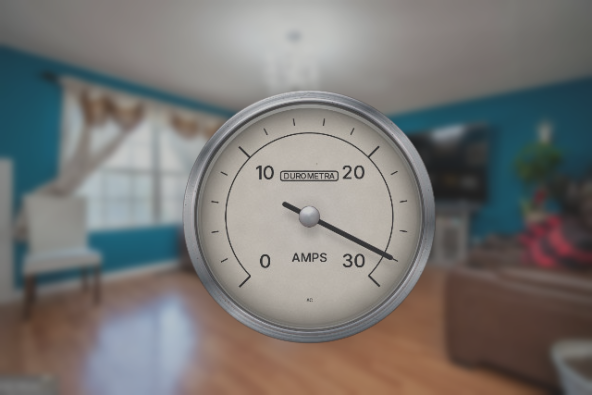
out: **28** A
